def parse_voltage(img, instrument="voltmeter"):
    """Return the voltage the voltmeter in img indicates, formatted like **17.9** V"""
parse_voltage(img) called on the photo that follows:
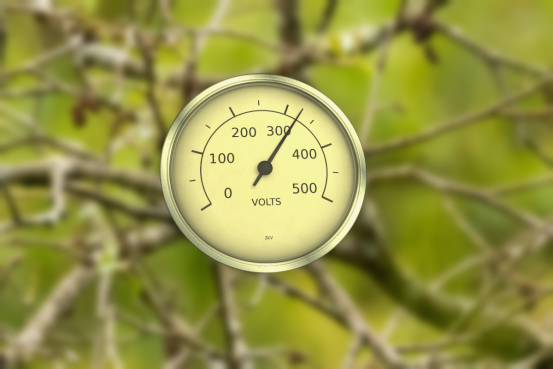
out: **325** V
